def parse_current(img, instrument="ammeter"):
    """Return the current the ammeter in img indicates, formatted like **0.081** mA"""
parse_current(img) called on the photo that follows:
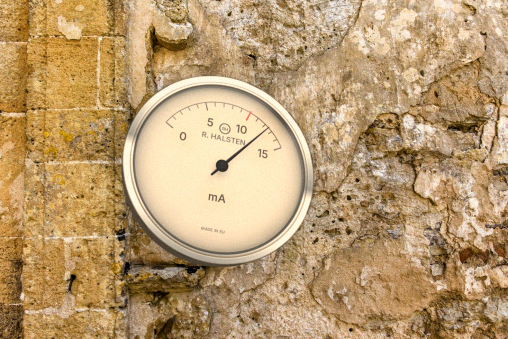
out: **12.5** mA
